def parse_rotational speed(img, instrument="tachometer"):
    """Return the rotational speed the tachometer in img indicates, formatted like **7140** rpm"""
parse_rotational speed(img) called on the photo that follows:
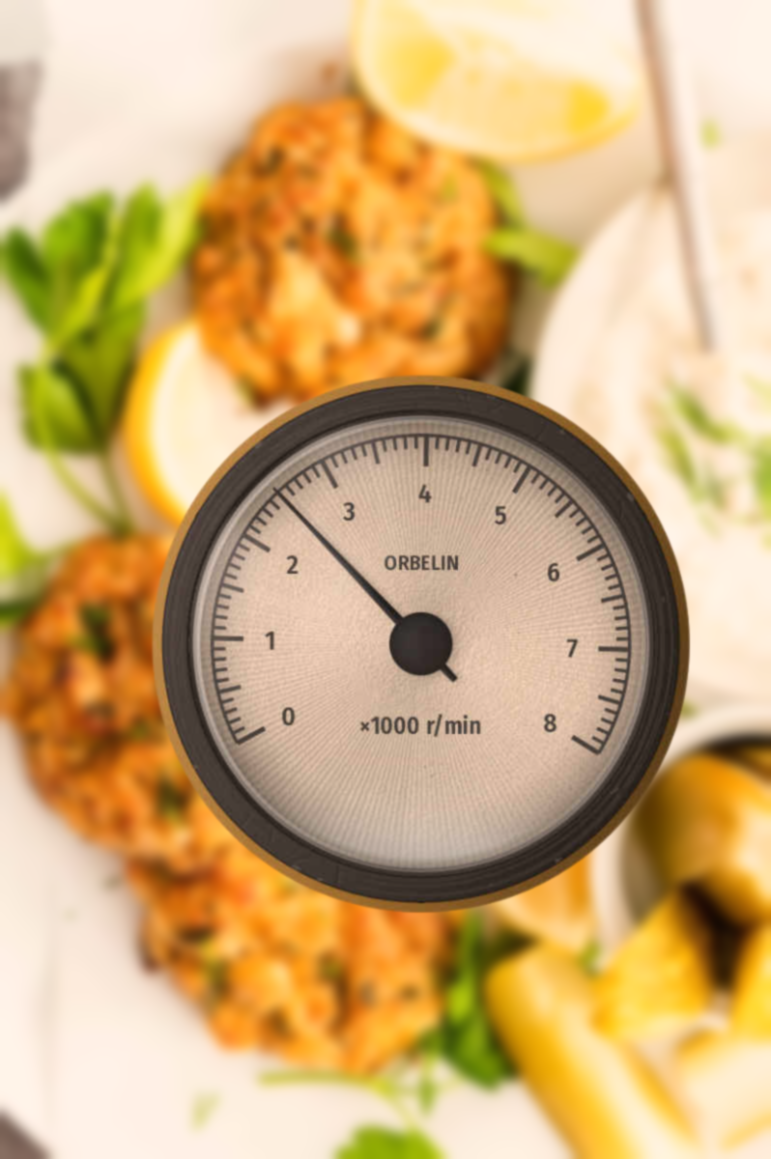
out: **2500** rpm
